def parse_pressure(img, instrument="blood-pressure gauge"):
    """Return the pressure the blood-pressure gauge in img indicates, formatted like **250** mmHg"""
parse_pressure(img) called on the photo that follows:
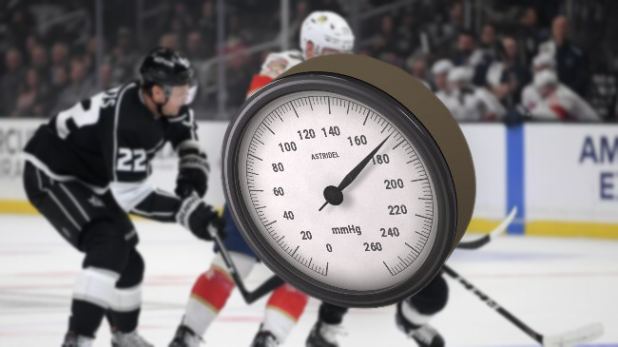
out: **174** mmHg
